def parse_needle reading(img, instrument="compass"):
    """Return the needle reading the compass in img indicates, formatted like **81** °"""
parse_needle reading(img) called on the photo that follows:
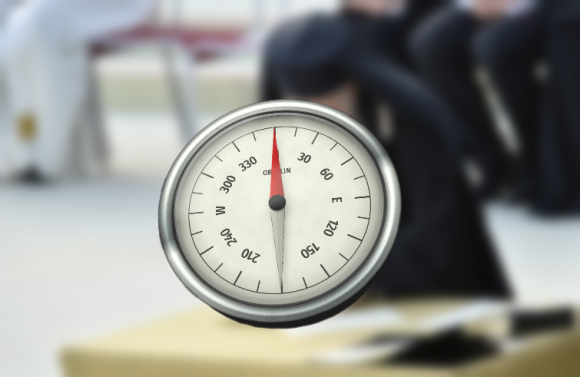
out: **0** °
